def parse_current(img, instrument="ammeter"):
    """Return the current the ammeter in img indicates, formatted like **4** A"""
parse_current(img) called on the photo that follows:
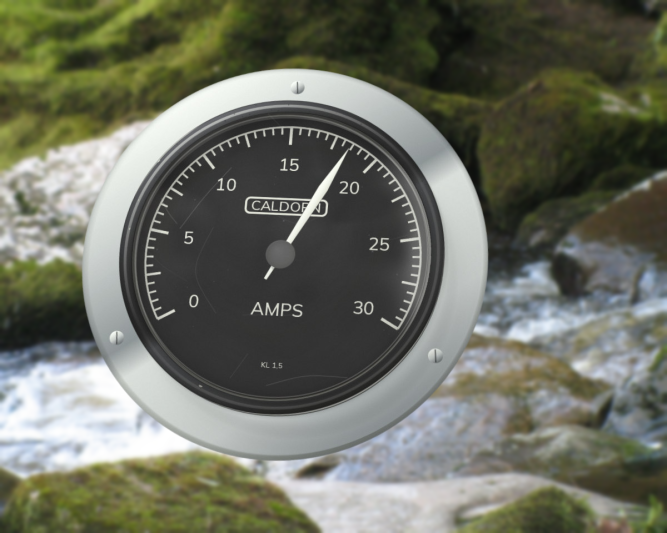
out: **18.5** A
